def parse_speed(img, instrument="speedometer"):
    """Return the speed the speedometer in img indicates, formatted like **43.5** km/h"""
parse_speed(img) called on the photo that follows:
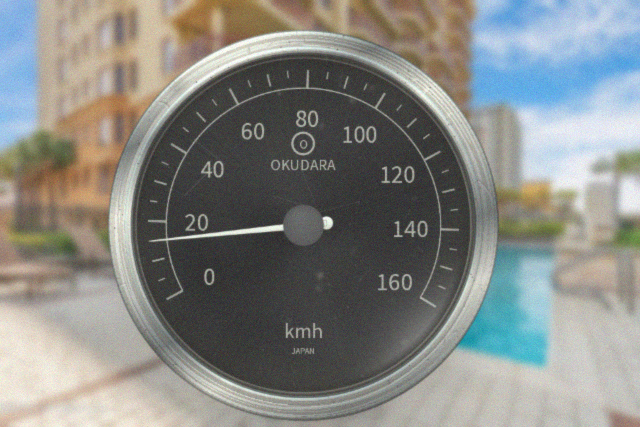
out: **15** km/h
